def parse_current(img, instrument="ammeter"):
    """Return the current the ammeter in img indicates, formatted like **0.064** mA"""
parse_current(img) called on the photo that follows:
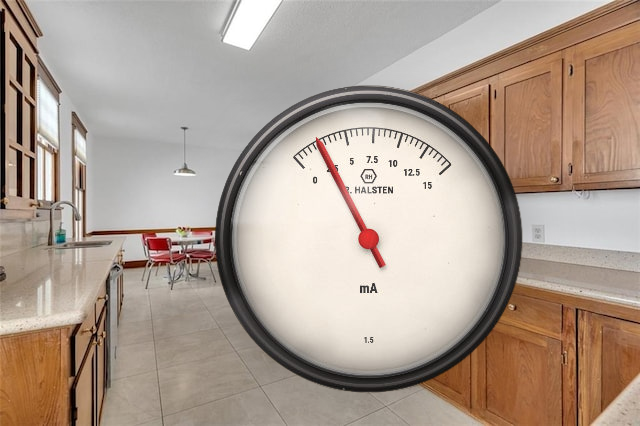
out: **2.5** mA
